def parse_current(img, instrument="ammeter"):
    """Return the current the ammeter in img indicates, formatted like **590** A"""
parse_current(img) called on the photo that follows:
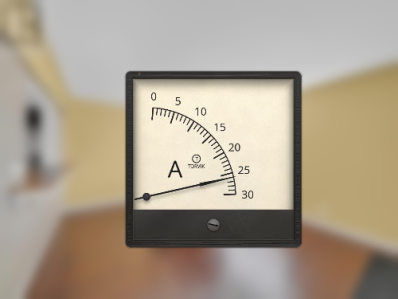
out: **26** A
